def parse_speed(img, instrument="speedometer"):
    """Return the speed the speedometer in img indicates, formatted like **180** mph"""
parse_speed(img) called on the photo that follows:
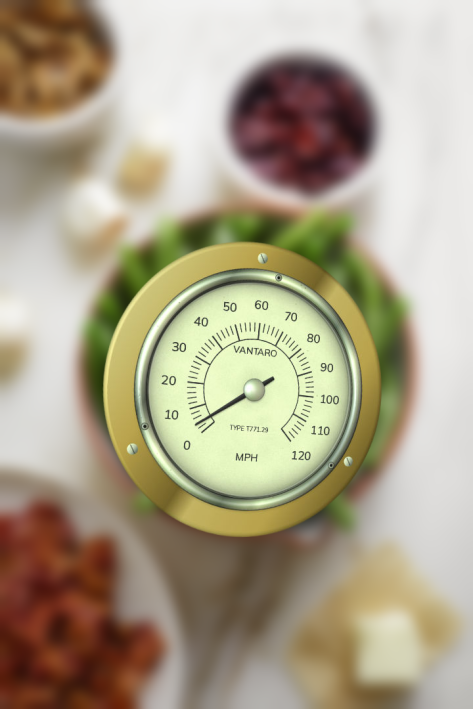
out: **4** mph
